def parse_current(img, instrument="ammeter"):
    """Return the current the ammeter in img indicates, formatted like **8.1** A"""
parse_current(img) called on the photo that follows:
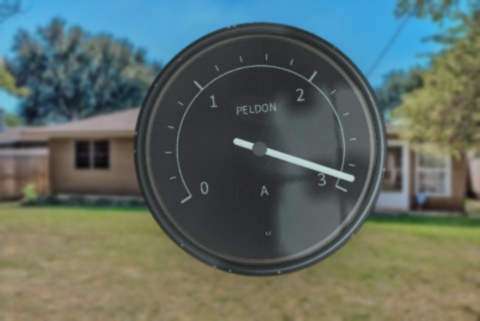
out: **2.9** A
